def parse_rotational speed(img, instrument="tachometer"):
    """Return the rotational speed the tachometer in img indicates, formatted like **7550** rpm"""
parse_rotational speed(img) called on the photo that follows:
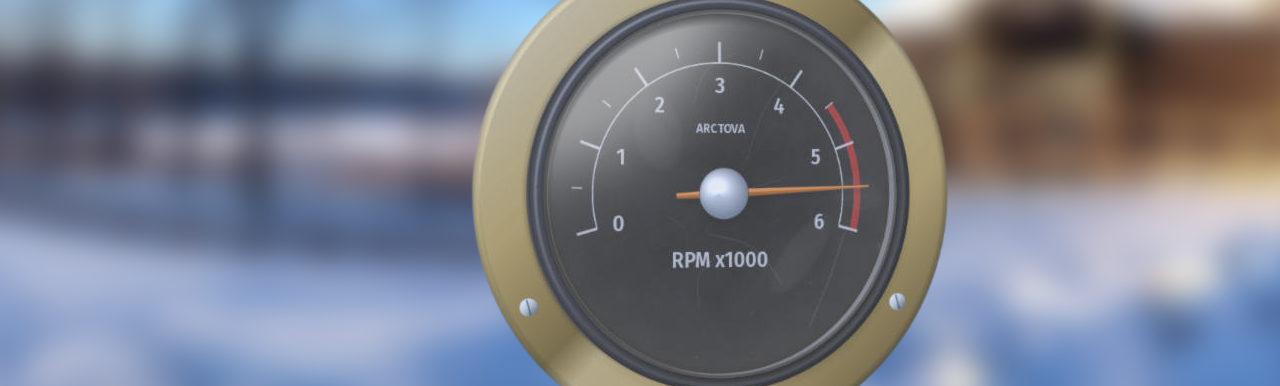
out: **5500** rpm
